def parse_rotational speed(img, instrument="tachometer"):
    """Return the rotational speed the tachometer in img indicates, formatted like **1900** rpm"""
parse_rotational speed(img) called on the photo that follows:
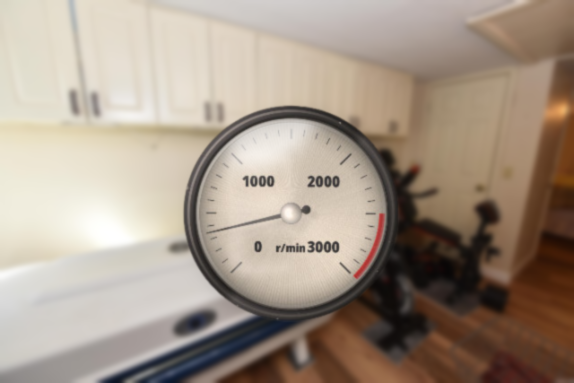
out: **350** rpm
